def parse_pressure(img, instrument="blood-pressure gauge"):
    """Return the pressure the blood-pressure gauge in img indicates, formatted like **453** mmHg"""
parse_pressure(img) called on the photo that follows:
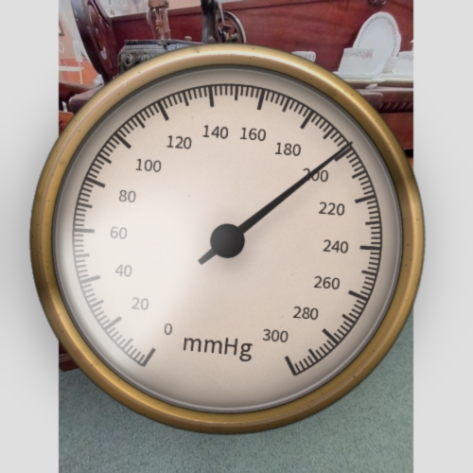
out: **198** mmHg
